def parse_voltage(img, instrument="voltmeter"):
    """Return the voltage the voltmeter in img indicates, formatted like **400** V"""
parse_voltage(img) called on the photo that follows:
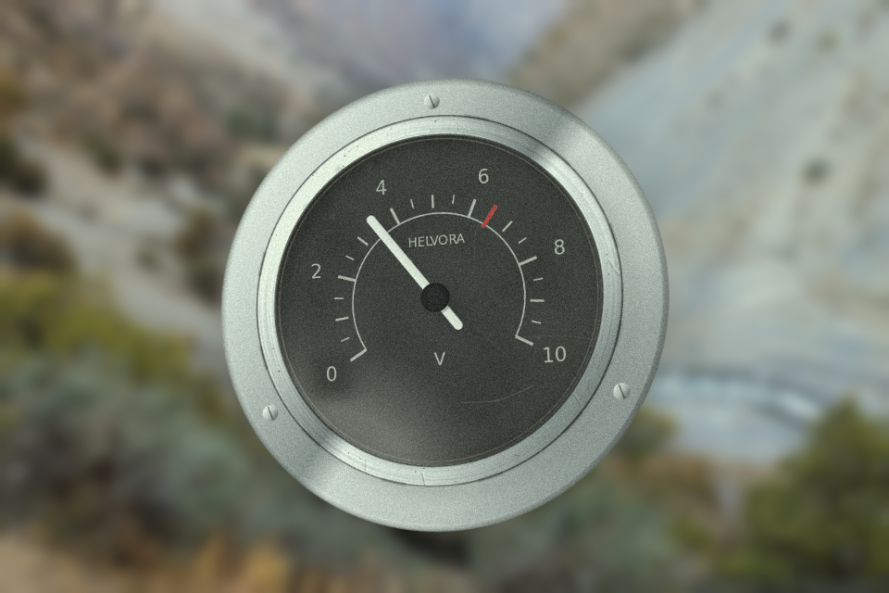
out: **3.5** V
